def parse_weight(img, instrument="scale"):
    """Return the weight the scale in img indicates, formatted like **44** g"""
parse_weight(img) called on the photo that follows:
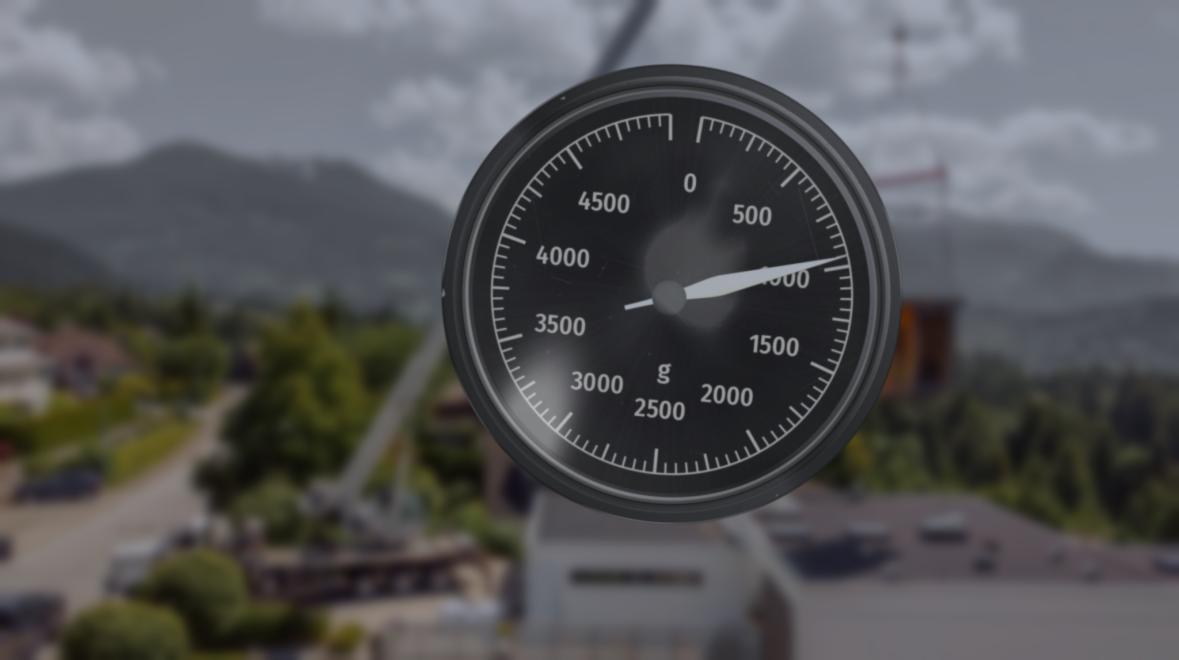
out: **950** g
